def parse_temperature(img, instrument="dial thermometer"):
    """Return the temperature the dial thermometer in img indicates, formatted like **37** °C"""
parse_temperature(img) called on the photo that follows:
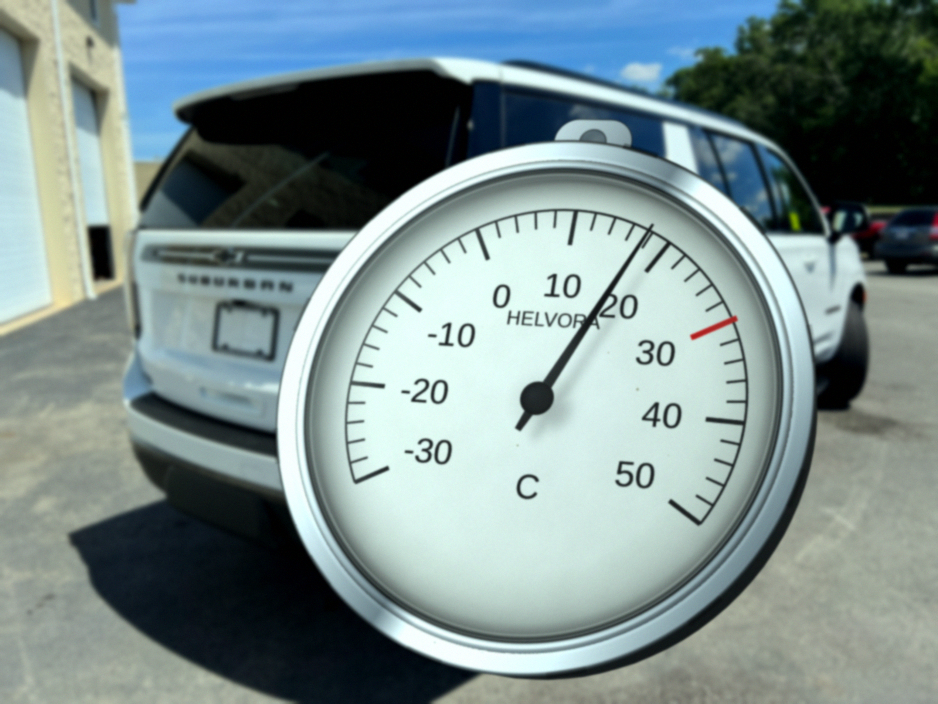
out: **18** °C
